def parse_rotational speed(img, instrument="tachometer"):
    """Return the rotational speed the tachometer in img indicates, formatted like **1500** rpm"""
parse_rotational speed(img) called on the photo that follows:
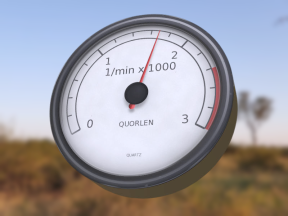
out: **1700** rpm
